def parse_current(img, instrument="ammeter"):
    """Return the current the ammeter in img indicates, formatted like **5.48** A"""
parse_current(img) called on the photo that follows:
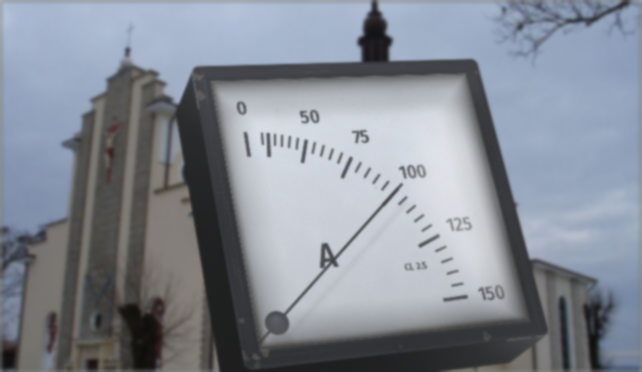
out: **100** A
